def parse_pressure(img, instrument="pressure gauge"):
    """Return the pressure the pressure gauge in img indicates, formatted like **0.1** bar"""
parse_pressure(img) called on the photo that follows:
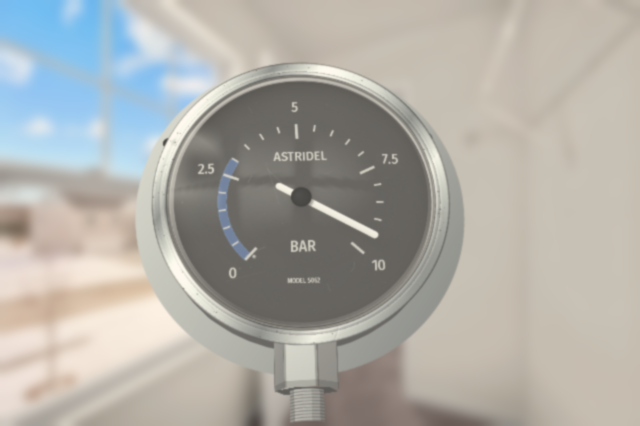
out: **9.5** bar
